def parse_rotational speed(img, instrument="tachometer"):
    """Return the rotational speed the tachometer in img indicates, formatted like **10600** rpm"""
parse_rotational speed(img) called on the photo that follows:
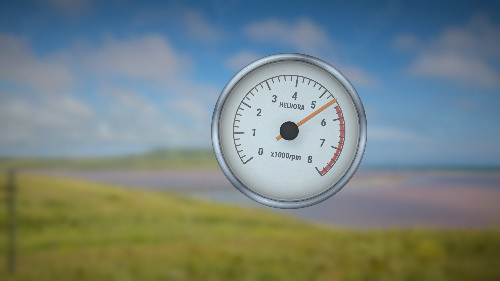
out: **5400** rpm
